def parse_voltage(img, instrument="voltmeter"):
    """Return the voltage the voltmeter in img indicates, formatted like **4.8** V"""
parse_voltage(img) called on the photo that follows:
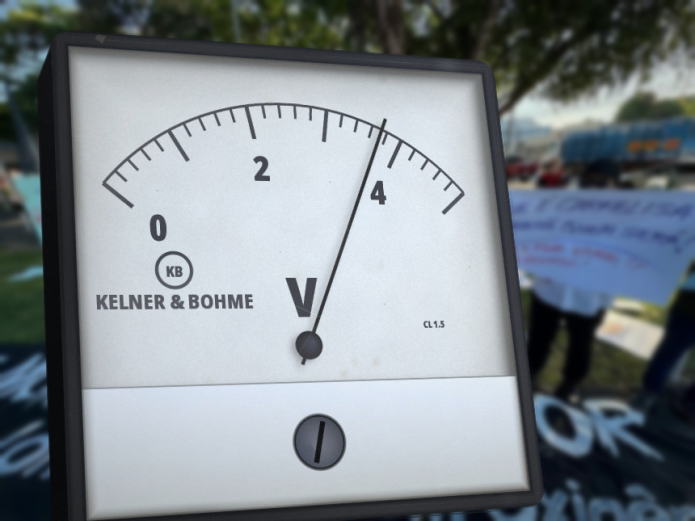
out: **3.7** V
